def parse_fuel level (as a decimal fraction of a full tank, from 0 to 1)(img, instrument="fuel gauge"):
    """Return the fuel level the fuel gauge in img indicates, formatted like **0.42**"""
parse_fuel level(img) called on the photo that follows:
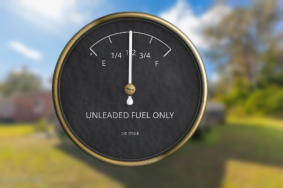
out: **0.5**
